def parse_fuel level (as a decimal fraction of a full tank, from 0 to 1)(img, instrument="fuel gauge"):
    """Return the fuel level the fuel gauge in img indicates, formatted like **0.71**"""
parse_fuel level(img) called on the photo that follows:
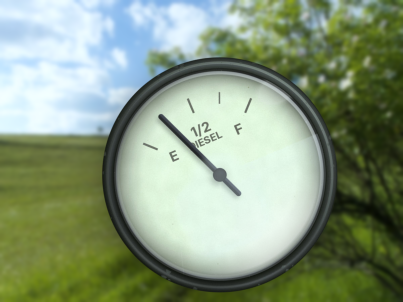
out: **0.25**
